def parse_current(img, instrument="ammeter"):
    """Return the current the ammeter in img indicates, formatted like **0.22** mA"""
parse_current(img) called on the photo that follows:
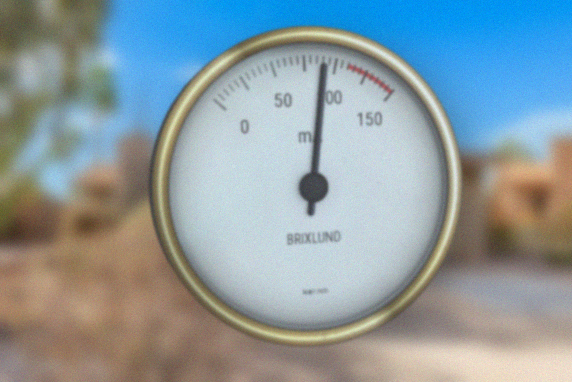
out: **90** mA
